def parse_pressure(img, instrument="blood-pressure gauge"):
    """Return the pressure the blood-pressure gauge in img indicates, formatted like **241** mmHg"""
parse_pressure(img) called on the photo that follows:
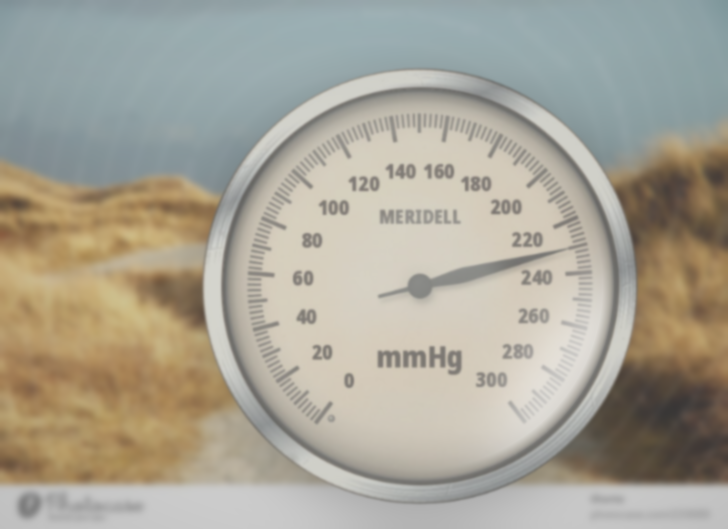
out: **230** mmHg
